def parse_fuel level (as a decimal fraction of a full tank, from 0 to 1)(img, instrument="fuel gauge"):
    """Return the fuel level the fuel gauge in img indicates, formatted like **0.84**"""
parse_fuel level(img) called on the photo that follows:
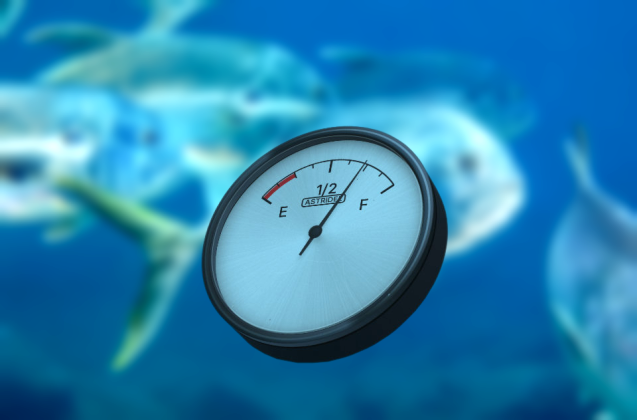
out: **0.75**
